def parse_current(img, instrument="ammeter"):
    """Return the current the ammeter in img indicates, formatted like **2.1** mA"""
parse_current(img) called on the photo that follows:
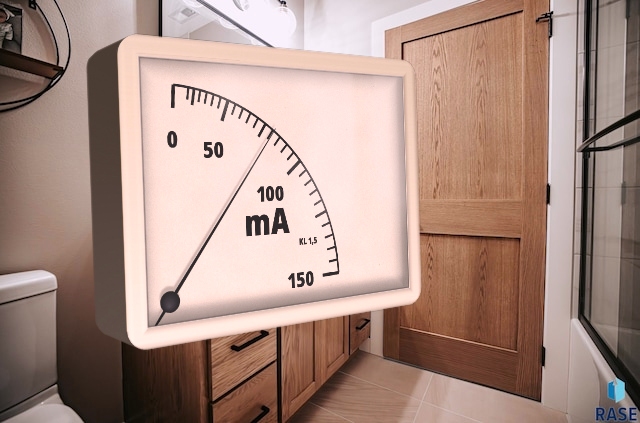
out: **80** mA
